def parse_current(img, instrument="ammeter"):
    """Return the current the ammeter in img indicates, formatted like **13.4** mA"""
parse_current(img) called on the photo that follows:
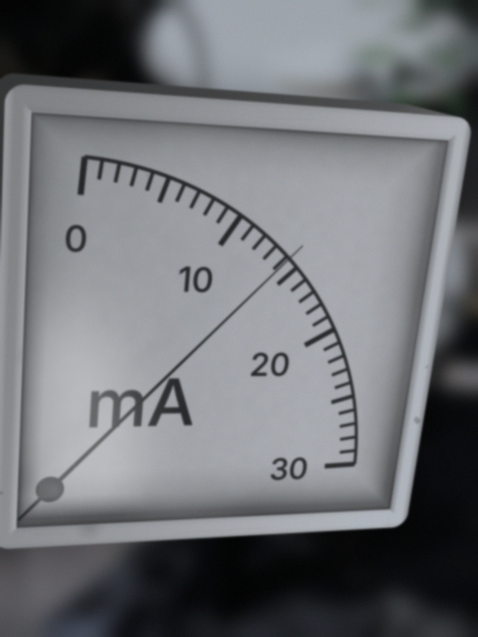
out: **14** mA
